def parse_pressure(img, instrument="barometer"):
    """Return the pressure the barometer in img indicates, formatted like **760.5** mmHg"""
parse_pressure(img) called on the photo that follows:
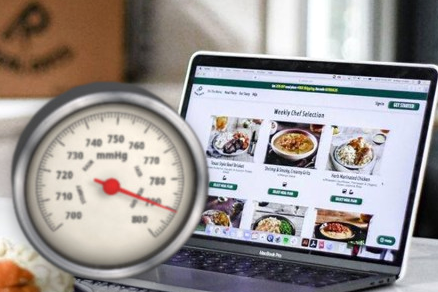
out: **790** mmHg
